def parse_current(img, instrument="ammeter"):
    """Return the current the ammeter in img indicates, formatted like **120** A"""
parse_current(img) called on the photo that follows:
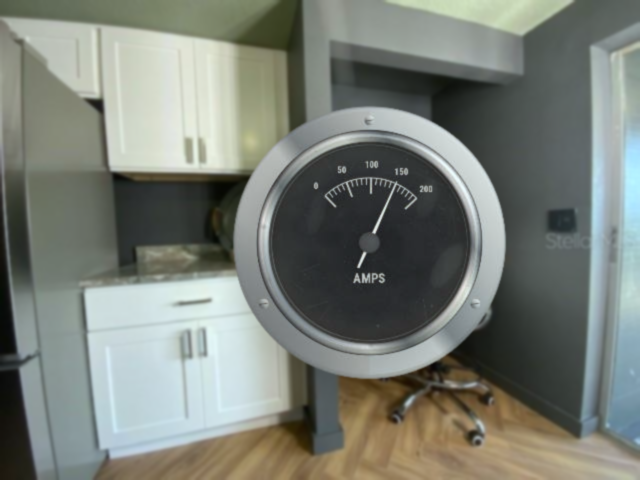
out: **150** A
